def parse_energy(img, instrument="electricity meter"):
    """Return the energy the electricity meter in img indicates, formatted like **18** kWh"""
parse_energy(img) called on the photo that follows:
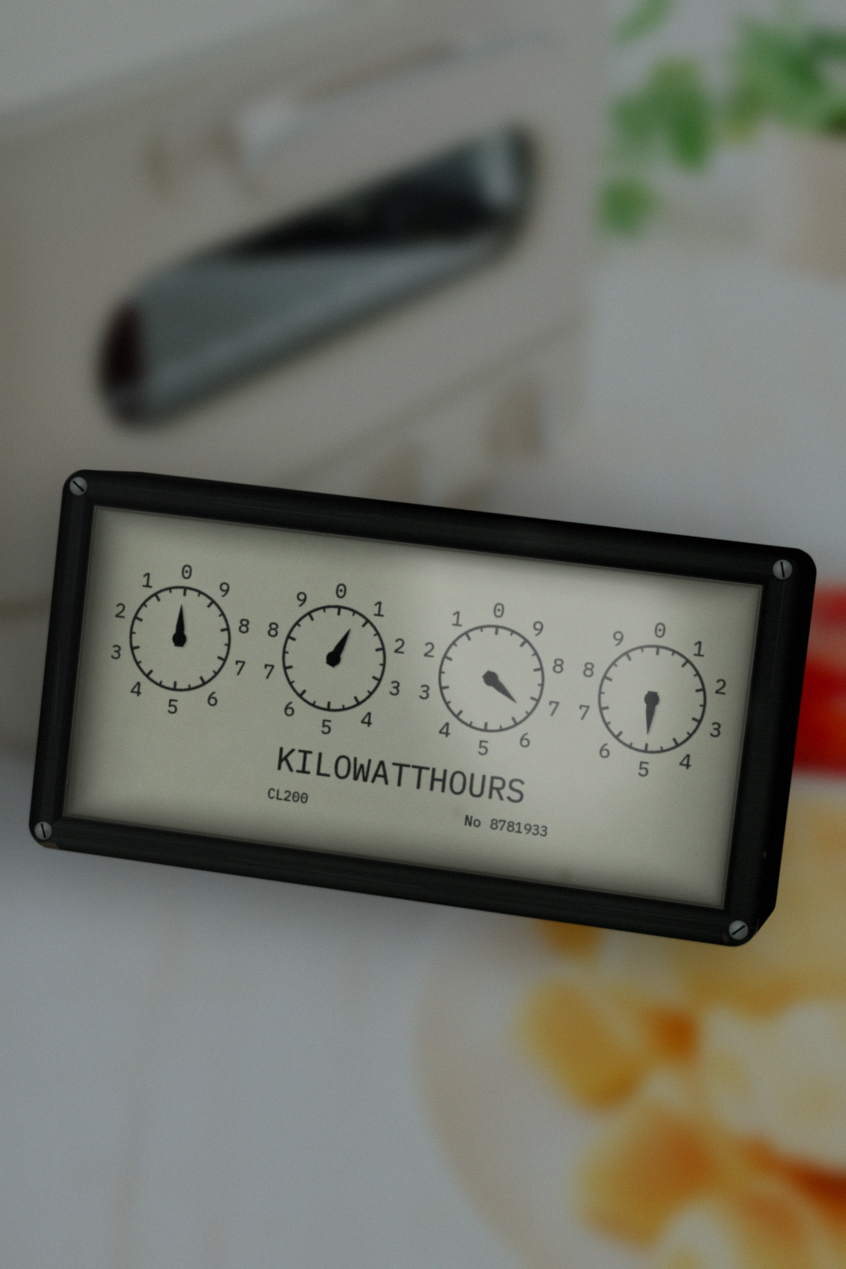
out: **65** kWh
